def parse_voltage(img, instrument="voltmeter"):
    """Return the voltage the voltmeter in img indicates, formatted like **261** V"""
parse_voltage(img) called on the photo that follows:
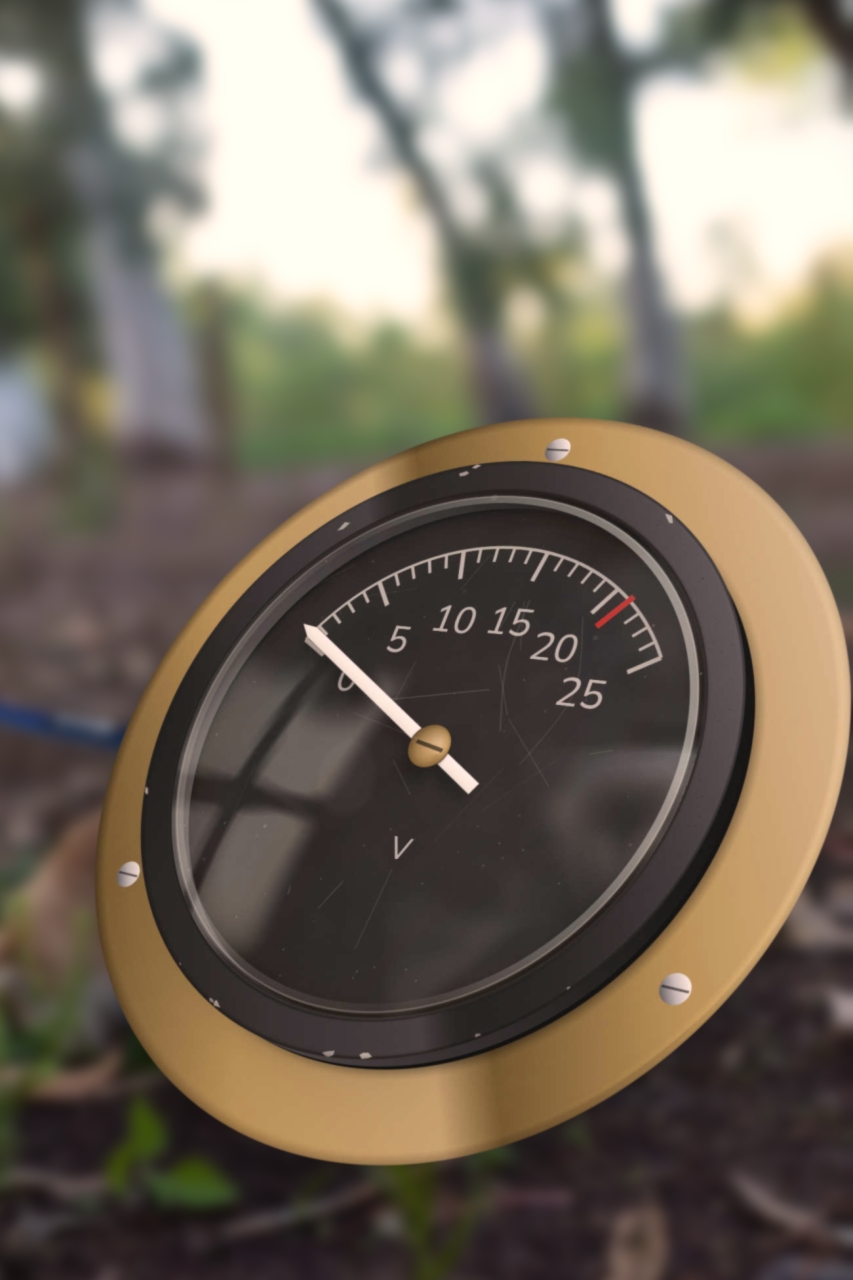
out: **0.5** V
